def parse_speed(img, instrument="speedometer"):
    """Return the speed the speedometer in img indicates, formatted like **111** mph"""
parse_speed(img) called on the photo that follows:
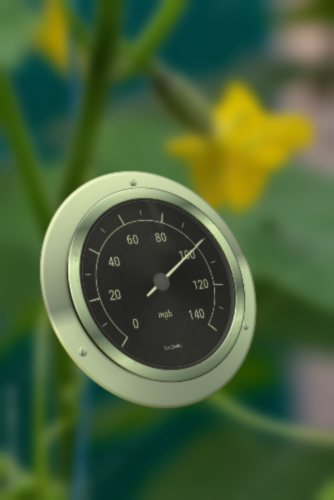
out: **100** mph
